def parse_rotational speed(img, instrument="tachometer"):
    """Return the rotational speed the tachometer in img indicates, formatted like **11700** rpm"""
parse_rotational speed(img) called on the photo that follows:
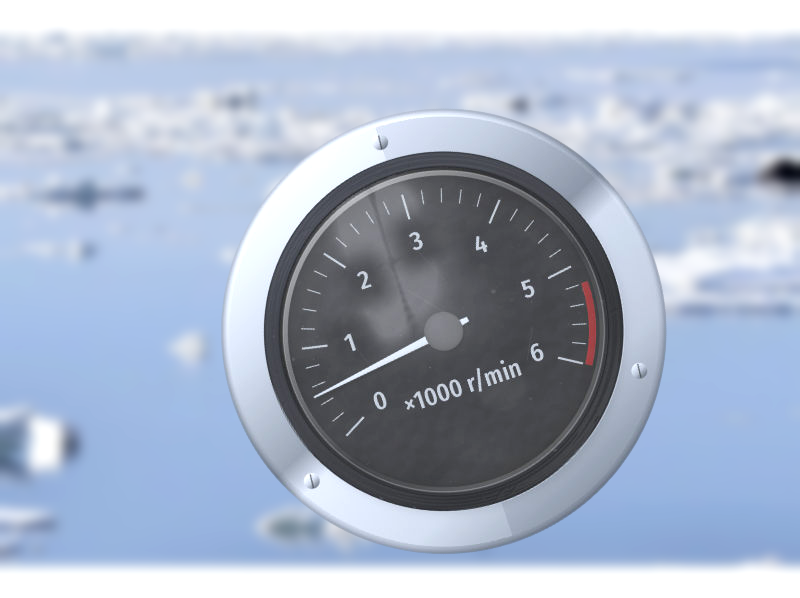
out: **500** rpm
